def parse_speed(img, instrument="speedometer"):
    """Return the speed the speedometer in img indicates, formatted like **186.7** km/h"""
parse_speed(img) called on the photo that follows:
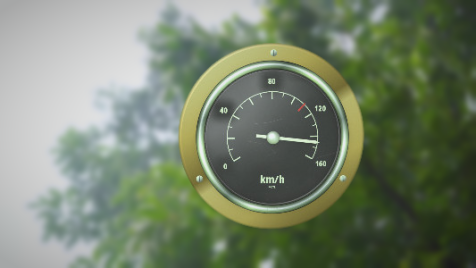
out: **145** km/h
